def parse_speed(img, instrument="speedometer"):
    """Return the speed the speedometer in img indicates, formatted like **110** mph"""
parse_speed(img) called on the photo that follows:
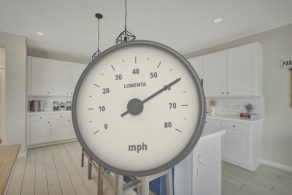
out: **60** mph
